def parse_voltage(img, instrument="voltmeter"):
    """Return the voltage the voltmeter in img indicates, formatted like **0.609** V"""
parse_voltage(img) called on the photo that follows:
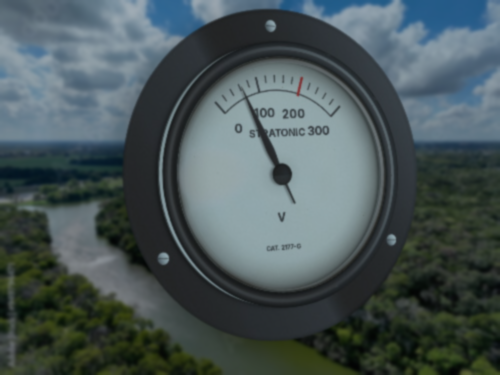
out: **60** V
